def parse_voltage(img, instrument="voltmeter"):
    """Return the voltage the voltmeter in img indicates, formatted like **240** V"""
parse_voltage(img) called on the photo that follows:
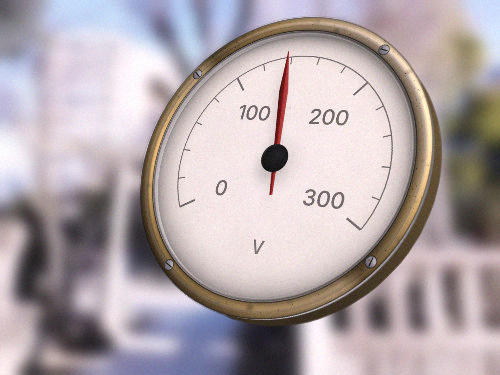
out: **140** V
